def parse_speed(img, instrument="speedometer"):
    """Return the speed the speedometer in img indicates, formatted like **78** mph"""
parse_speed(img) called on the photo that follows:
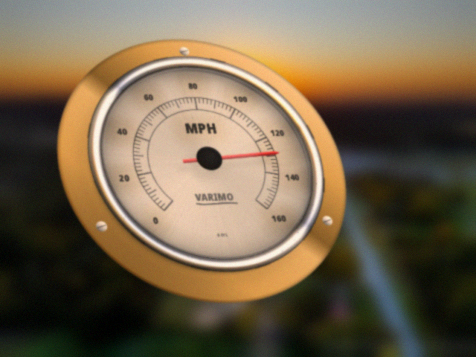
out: **130** mph
